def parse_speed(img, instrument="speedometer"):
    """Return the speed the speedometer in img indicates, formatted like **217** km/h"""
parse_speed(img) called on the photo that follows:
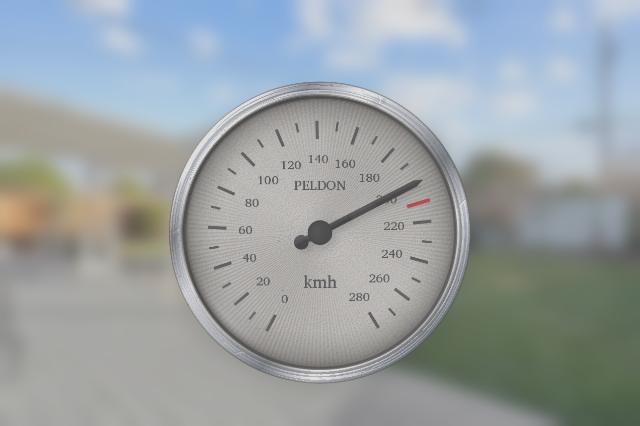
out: **200** km/h
